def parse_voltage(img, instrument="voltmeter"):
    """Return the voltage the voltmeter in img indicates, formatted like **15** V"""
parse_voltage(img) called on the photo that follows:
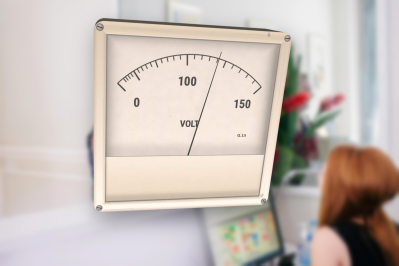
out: **120** V
